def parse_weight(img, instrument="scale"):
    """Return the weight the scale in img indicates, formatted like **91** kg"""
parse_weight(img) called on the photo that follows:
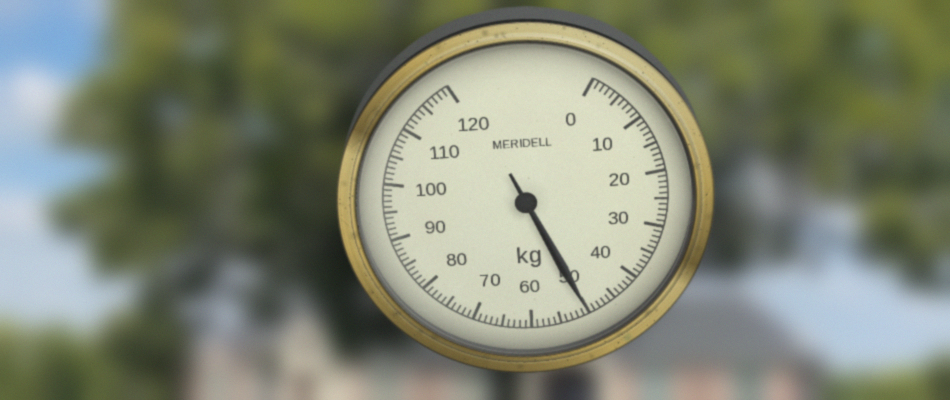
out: **50** kg
